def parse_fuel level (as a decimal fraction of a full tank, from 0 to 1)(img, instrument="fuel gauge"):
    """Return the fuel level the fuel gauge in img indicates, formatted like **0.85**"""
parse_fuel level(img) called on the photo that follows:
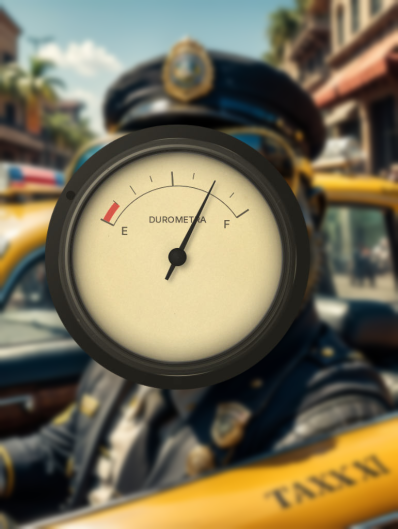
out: **0.75**
